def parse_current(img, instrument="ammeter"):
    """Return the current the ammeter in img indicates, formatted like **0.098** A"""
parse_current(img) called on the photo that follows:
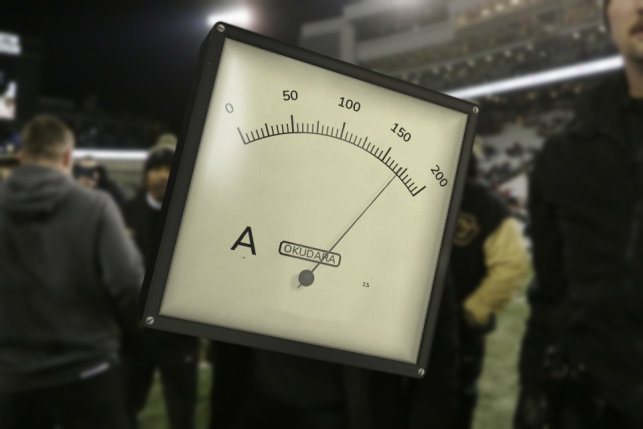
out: **170** A
